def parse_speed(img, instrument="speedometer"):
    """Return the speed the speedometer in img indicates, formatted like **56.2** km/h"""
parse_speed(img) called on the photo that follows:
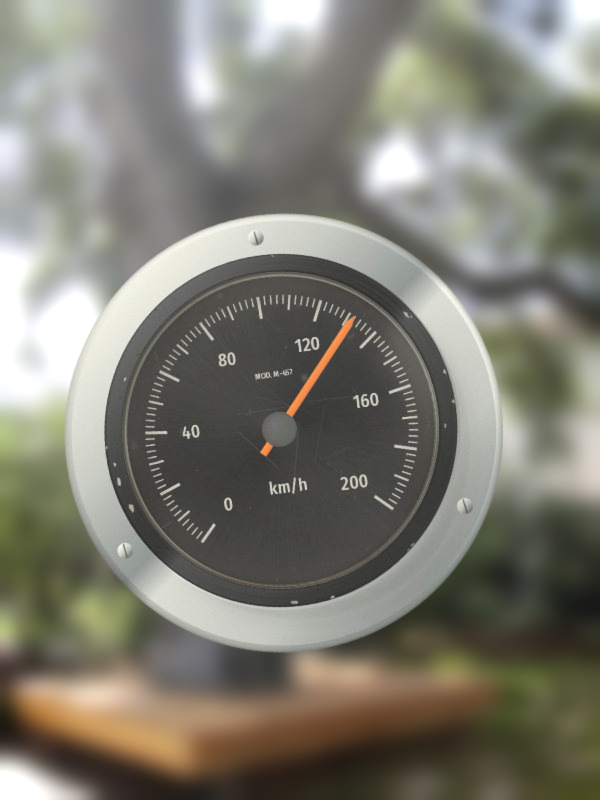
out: **132** km/h
